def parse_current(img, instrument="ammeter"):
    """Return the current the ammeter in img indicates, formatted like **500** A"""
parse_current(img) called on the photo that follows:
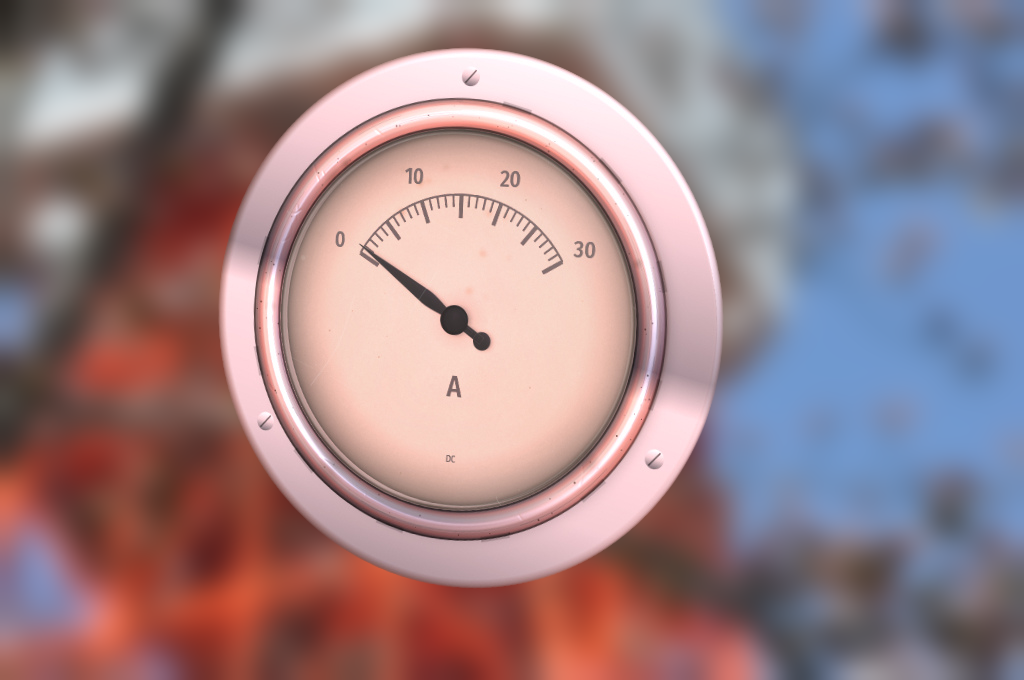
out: **1** A
